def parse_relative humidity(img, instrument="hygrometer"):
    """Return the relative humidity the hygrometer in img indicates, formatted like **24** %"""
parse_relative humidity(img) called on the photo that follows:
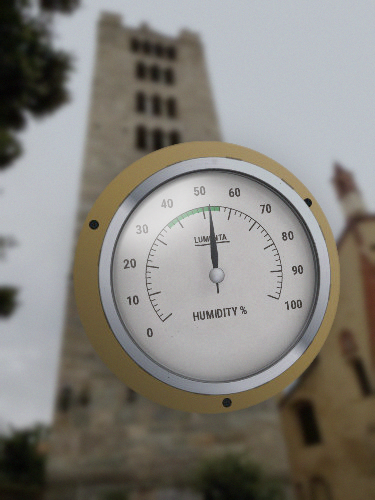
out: **52** %
